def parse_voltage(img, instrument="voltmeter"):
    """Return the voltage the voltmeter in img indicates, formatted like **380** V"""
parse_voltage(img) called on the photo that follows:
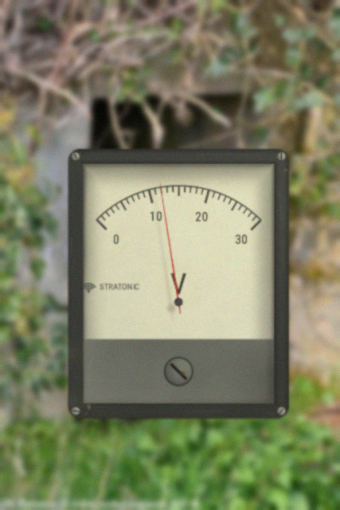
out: **12** V
